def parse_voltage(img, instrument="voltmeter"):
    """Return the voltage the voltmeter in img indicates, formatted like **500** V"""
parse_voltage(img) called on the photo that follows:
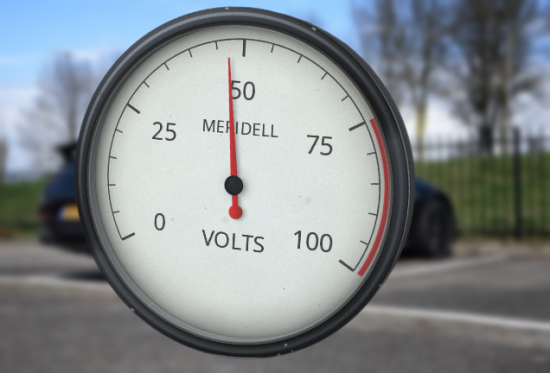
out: **47.5** V
